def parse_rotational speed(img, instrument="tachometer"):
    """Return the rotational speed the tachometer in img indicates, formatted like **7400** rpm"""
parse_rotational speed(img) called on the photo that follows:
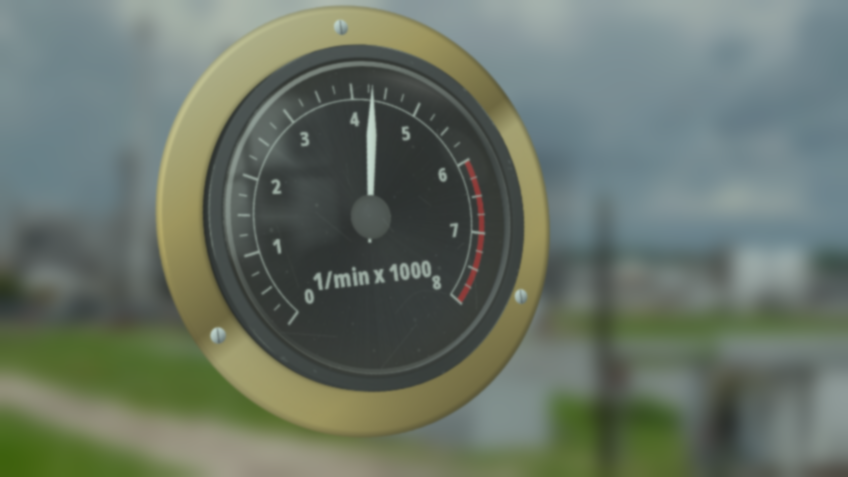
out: **4250** rpm
